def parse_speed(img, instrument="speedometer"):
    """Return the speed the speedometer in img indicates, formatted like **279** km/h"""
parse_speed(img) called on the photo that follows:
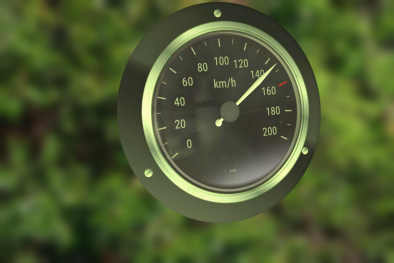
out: **145** km/h
